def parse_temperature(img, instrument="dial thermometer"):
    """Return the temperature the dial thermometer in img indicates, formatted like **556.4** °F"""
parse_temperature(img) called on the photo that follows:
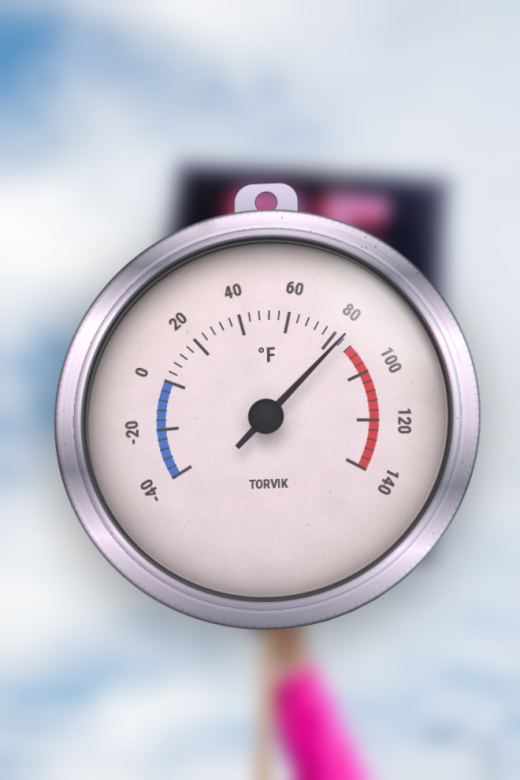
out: **84** °F
